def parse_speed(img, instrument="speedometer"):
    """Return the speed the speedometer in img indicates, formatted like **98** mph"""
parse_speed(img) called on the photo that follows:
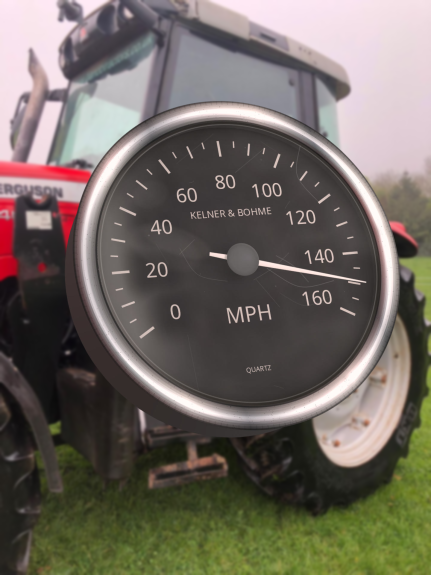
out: **150** mph
